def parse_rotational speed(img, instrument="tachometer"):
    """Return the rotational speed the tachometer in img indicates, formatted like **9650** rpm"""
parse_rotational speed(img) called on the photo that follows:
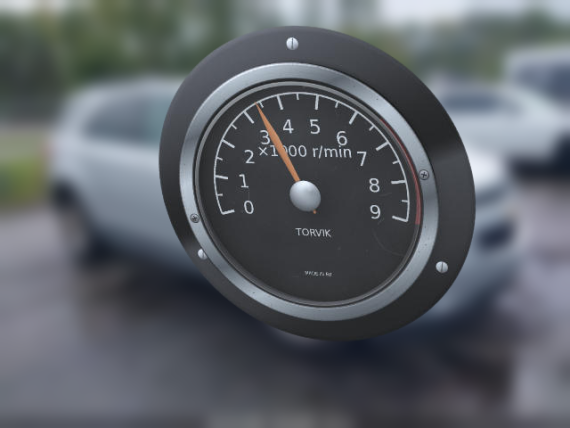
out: **3500** rpm
